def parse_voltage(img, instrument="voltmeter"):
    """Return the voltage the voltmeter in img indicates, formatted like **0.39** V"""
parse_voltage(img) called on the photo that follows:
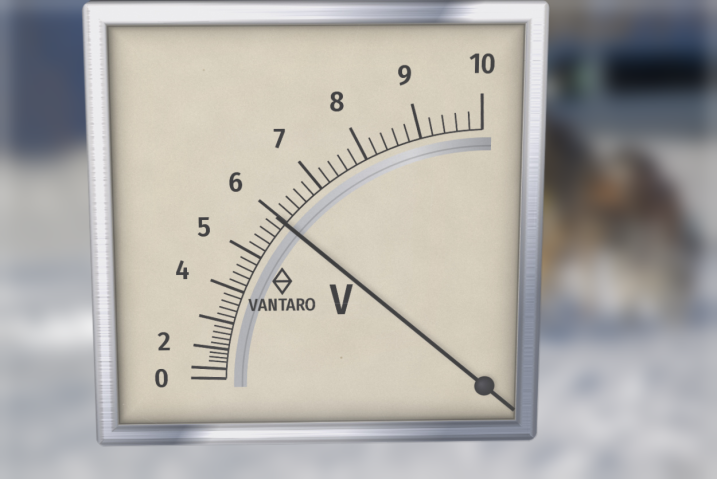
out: **6** V
